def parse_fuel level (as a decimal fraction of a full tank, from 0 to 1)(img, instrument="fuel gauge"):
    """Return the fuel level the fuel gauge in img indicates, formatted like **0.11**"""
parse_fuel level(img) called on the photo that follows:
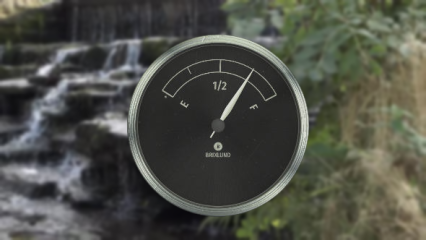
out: **0.75**
